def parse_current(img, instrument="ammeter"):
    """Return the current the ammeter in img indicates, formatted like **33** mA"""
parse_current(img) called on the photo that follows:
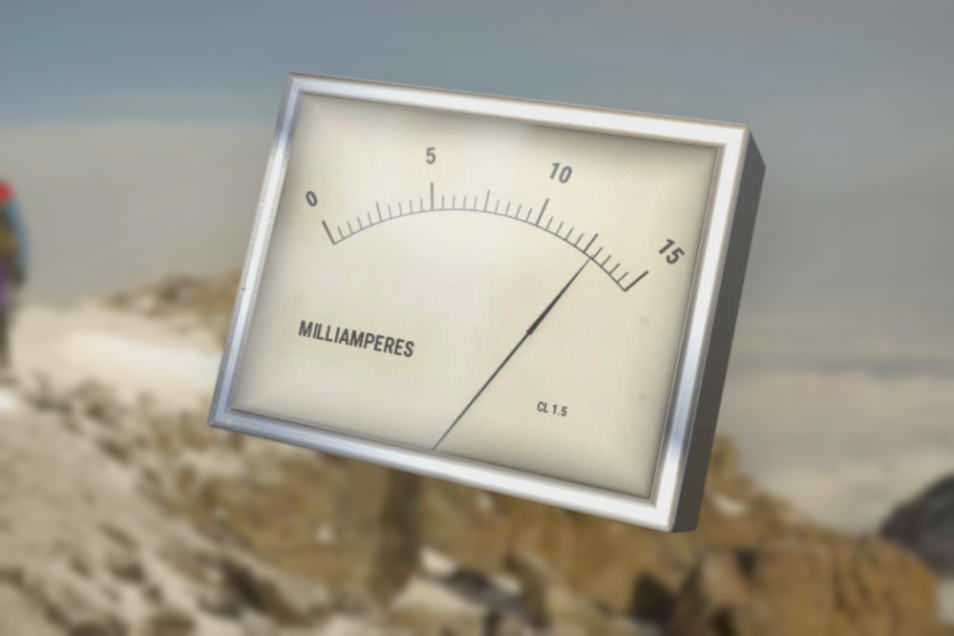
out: **13** mA
